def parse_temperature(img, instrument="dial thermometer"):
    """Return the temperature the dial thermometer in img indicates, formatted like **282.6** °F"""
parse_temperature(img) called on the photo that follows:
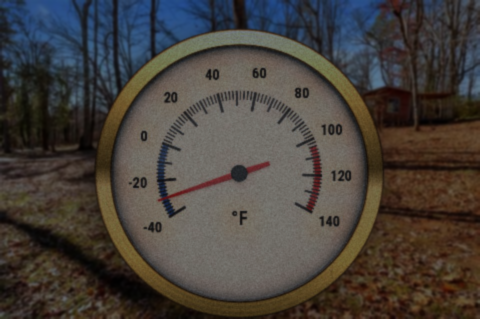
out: **-30** °F
